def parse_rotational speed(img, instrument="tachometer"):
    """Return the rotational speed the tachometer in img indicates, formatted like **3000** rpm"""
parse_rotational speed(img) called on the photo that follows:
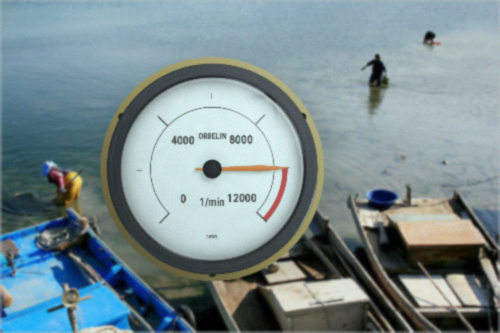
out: **10000** rpm
